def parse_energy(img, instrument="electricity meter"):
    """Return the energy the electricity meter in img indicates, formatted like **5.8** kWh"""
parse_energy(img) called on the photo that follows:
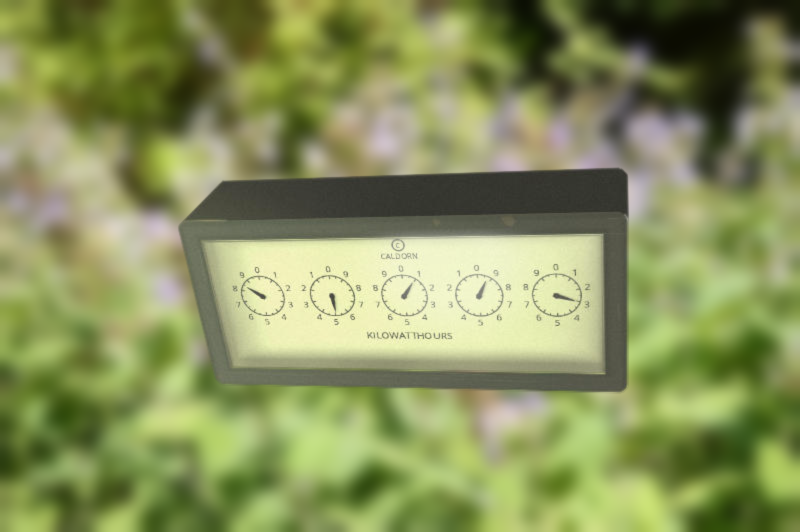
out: **85093** kWh
